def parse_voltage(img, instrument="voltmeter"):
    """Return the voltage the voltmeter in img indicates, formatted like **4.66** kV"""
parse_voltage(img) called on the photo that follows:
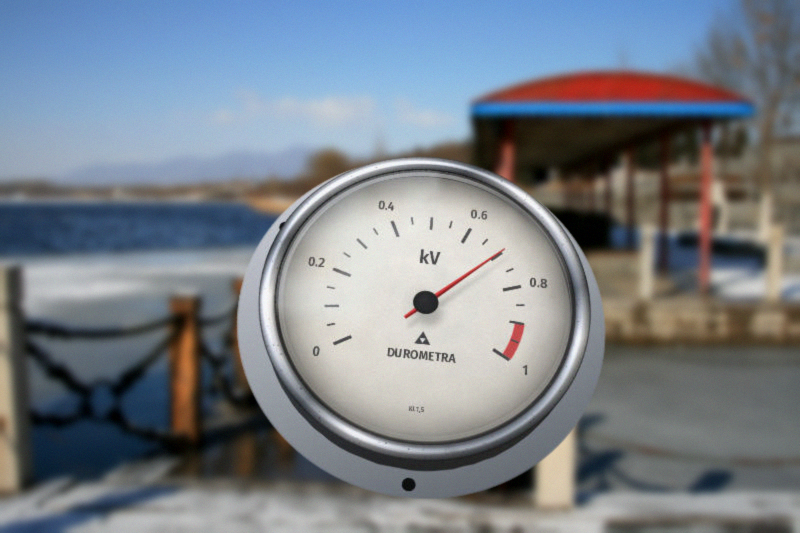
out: **0.7** kV
